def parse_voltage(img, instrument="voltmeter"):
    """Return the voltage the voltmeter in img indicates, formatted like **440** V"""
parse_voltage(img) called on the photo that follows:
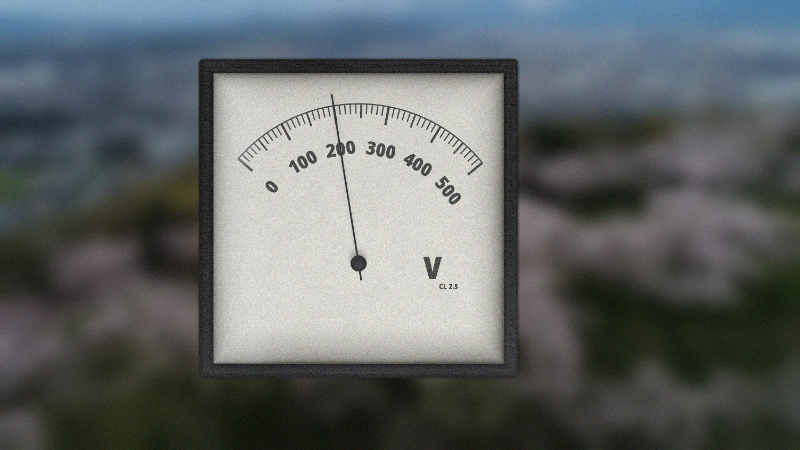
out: **200** V
